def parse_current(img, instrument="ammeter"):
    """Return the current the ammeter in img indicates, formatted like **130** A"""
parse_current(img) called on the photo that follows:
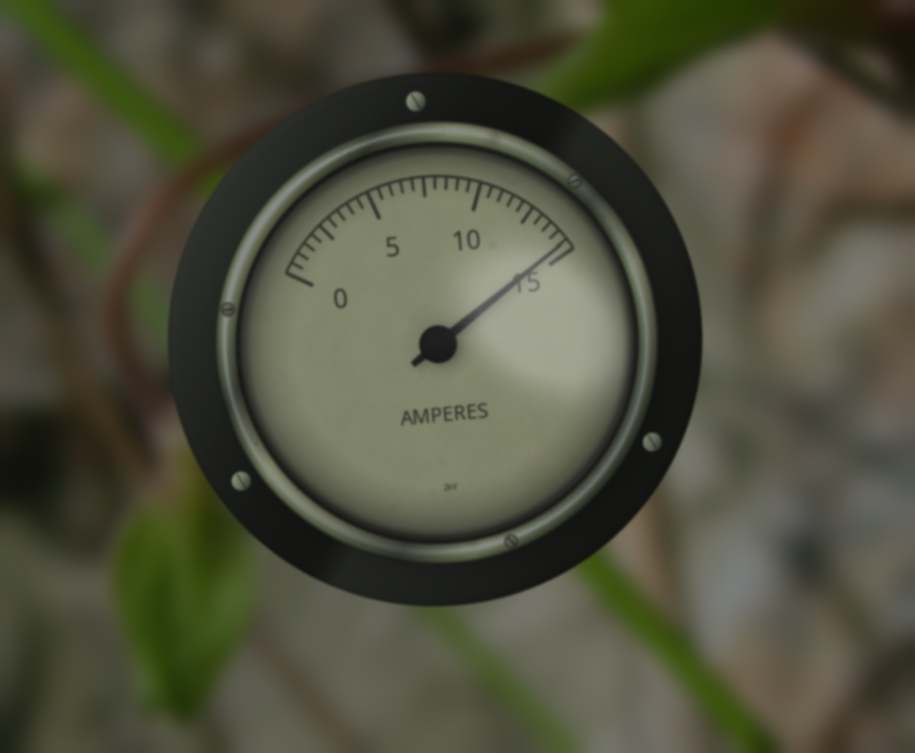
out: **14.5** A
